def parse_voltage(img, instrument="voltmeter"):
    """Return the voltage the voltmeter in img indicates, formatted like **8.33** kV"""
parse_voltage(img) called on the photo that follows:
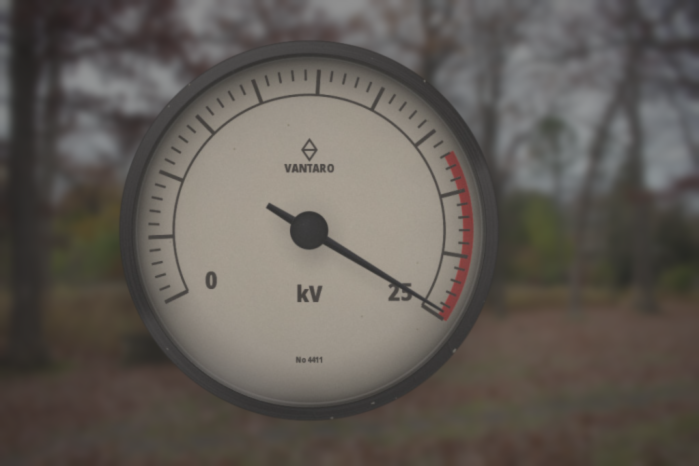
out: **24.75** kV
